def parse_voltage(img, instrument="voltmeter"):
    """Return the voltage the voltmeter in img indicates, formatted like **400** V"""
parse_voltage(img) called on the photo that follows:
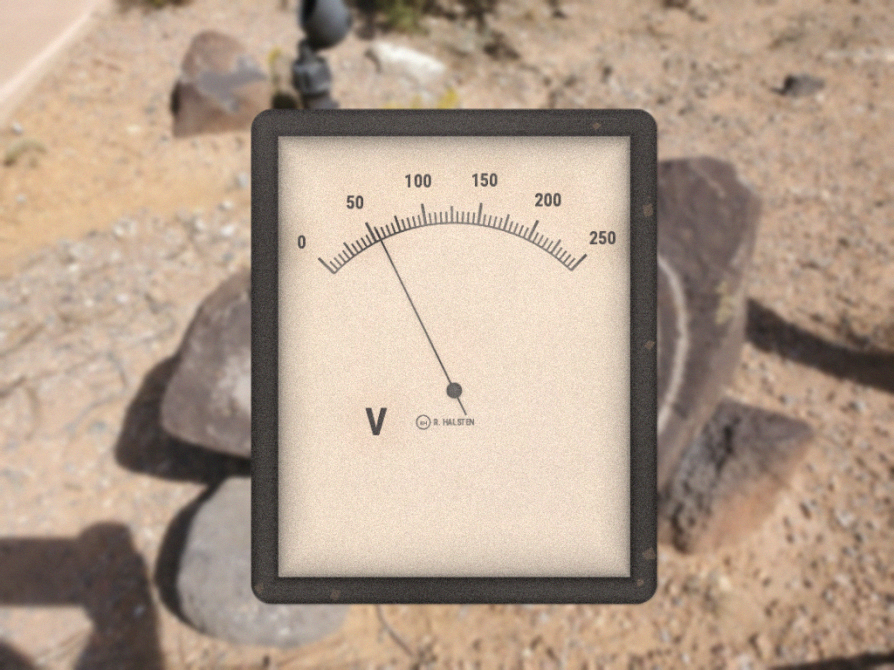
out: **55** V
